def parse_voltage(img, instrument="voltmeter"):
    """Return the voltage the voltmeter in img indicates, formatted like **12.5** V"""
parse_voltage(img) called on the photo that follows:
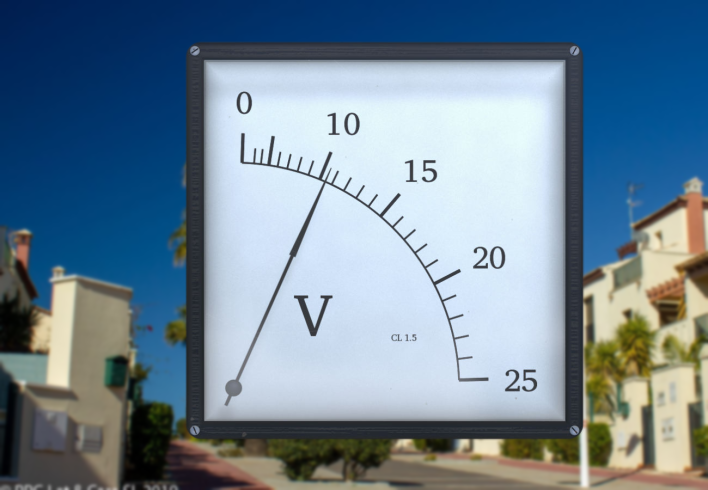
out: **10.5** V
